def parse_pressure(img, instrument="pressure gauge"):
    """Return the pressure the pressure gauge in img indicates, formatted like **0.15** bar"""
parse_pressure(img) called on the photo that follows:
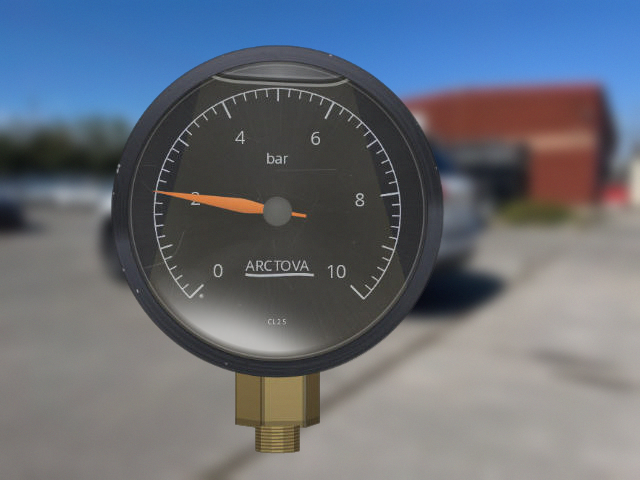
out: **2** bar
